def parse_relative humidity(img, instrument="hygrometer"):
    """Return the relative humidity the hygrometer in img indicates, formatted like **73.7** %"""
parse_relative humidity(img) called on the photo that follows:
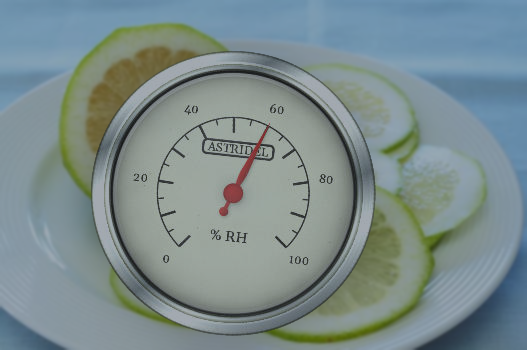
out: **60** %
